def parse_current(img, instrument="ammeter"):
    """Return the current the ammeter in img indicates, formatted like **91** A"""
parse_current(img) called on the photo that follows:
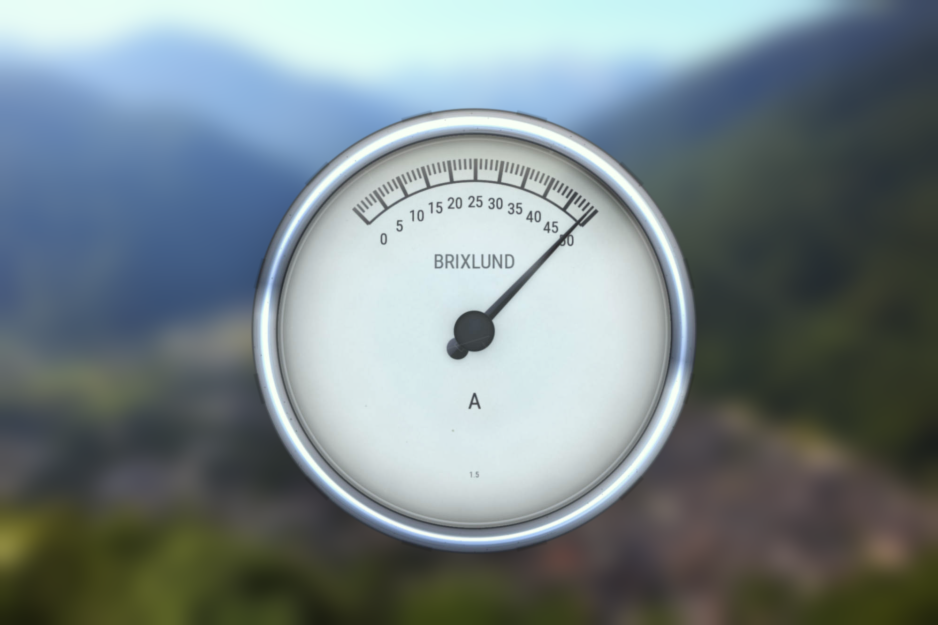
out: **49** A
